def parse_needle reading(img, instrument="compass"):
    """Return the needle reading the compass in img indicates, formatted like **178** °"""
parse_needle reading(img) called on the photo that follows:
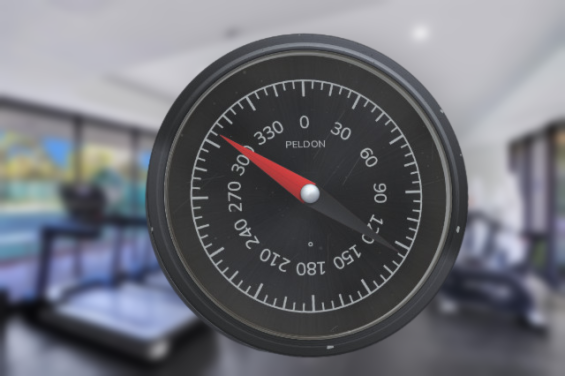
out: **305** °
